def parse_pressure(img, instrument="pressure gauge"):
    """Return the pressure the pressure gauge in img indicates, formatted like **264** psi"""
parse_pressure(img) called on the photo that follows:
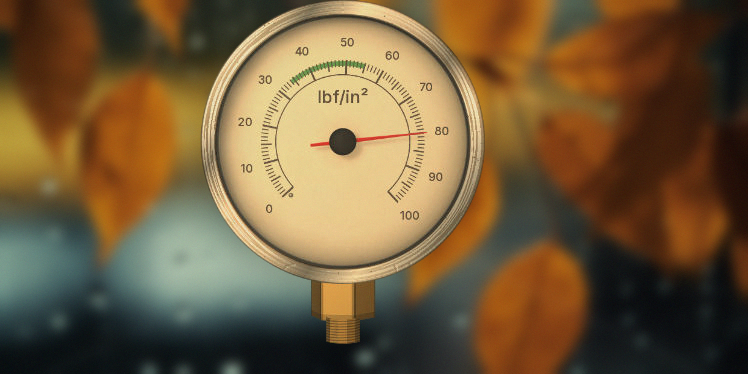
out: **80** psi
